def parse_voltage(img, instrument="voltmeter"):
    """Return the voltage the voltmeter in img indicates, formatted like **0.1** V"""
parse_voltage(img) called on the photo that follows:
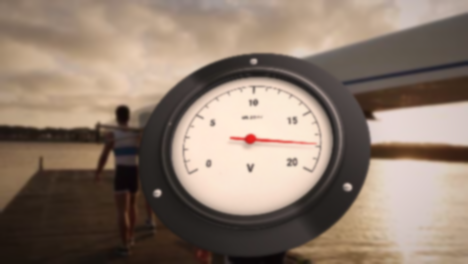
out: **18** V
